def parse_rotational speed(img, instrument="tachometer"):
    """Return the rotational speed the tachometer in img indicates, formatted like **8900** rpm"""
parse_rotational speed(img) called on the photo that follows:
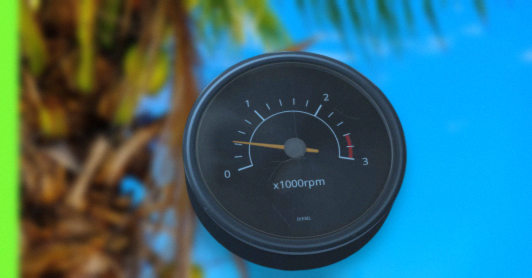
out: **400** rpm
